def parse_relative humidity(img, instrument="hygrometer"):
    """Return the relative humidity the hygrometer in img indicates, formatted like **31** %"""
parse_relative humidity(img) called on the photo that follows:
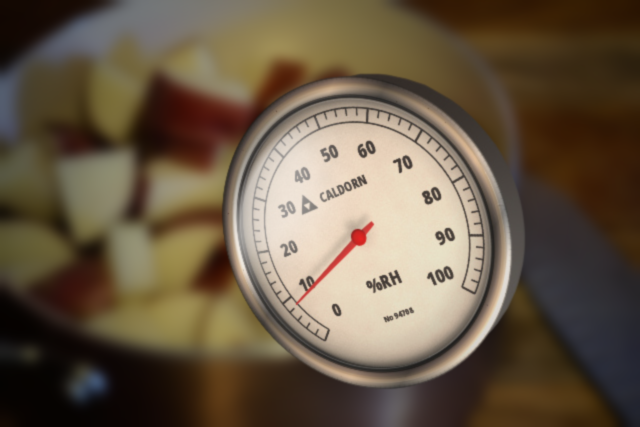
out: **8** %
